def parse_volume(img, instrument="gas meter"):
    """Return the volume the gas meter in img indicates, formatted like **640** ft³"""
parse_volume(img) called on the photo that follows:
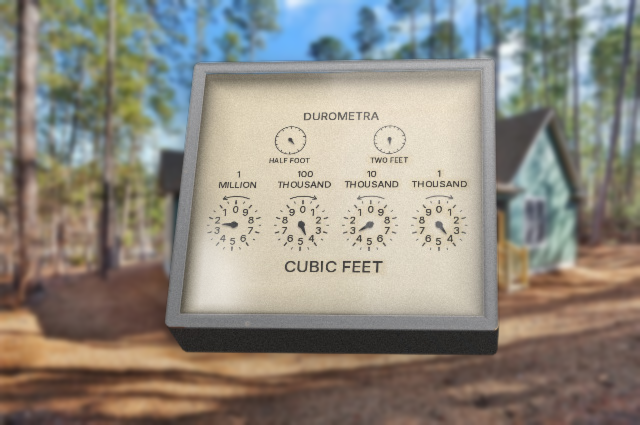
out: **243400** ft³
